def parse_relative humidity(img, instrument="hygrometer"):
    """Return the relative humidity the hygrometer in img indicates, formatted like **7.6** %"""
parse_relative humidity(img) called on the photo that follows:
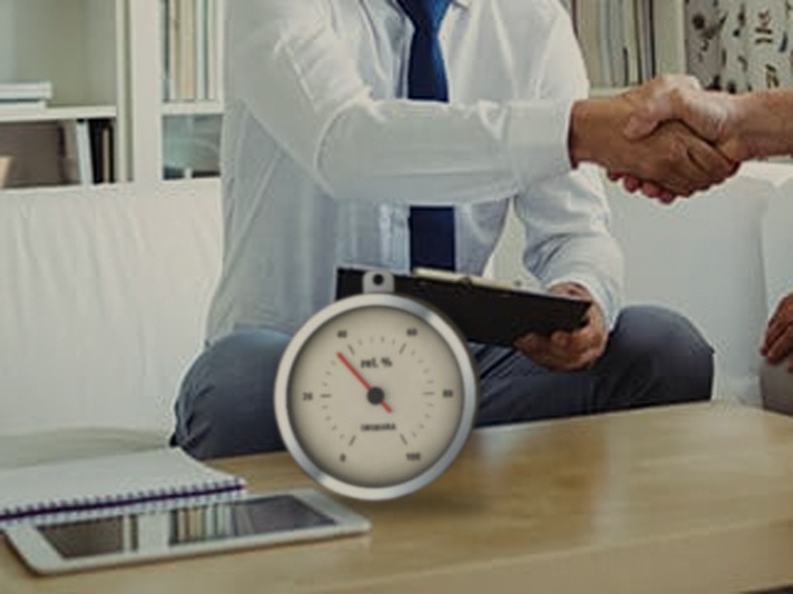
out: **36** %
